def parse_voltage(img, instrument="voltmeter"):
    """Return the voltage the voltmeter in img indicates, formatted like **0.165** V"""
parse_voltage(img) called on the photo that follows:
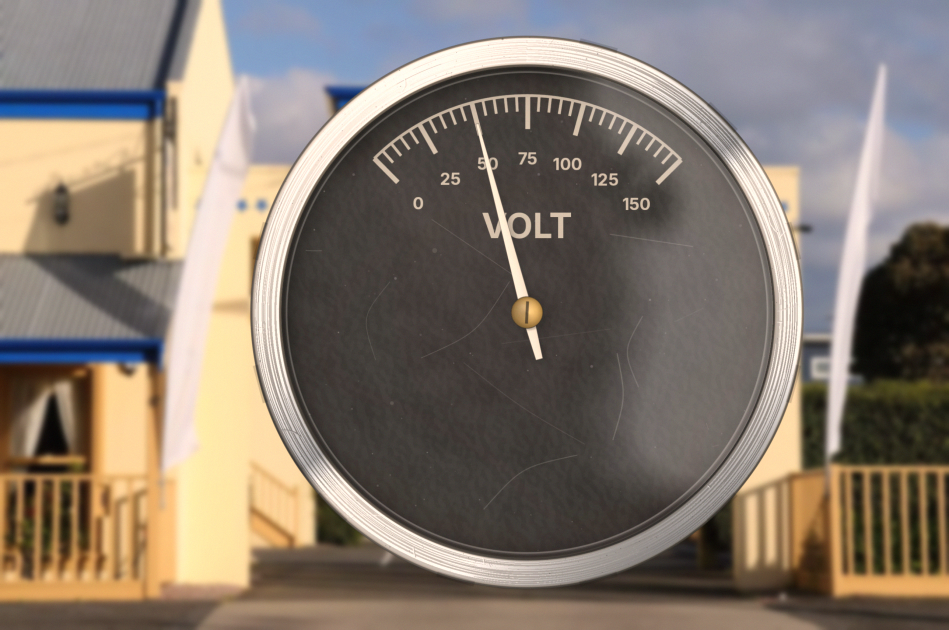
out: **50** V
